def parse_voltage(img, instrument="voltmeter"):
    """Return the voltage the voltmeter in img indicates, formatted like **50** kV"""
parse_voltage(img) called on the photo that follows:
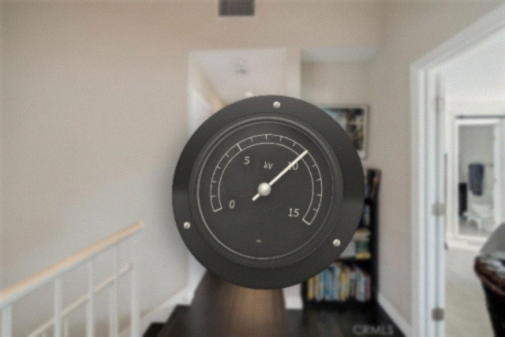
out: **10** kV
